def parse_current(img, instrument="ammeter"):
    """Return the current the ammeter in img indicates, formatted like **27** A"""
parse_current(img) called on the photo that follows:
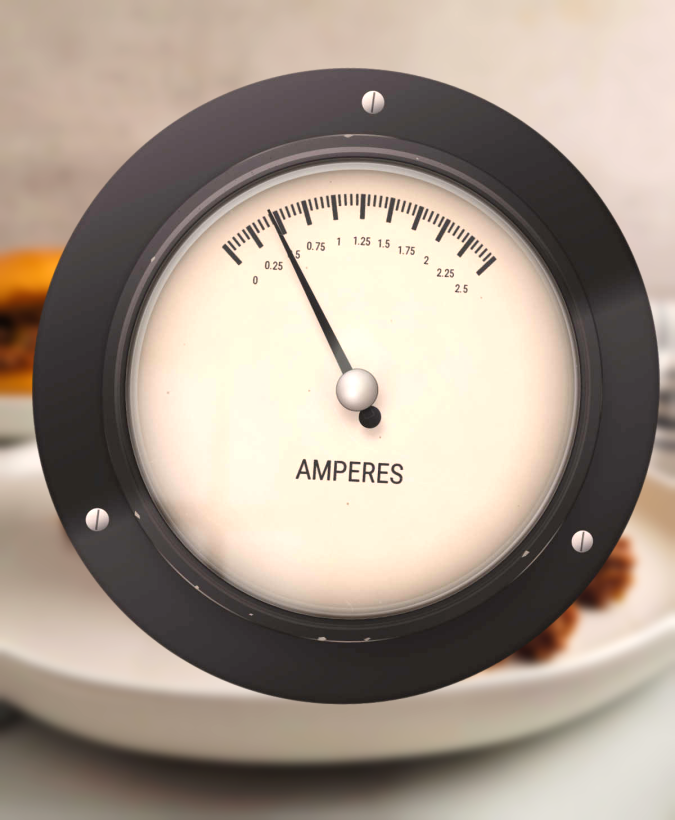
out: **0.45** A
